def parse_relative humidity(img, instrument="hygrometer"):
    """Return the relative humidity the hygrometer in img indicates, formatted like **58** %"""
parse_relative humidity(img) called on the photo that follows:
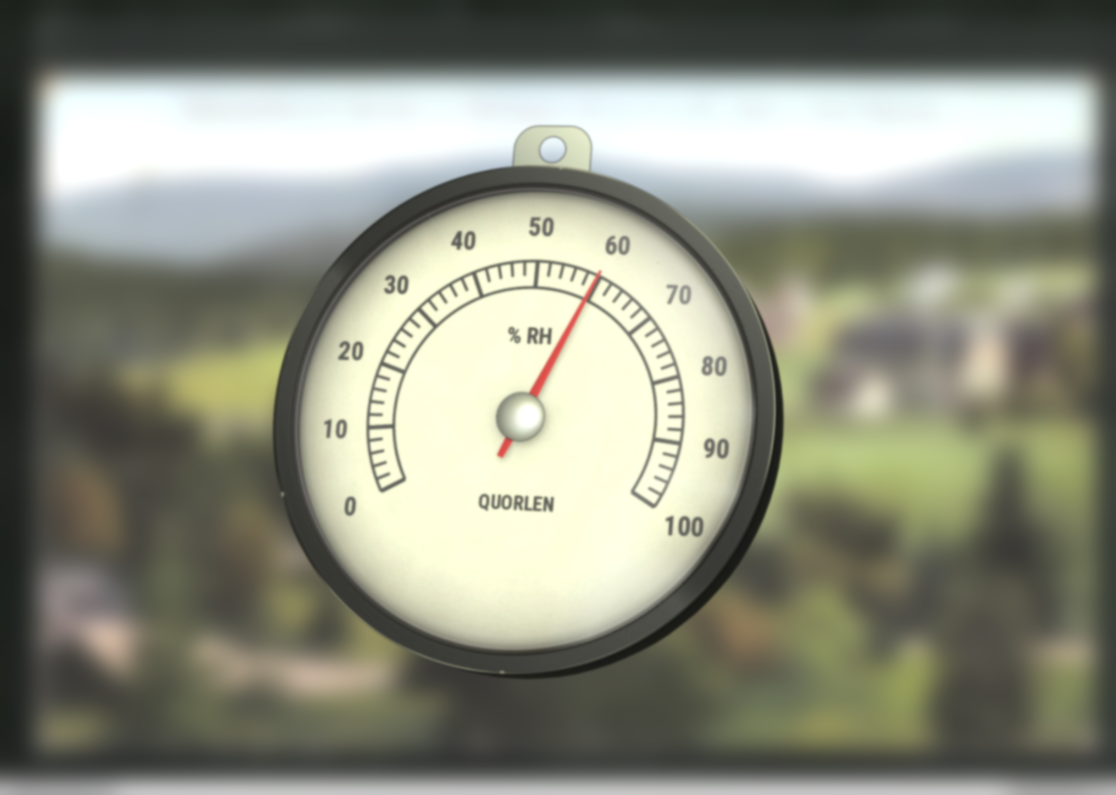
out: **60** %
